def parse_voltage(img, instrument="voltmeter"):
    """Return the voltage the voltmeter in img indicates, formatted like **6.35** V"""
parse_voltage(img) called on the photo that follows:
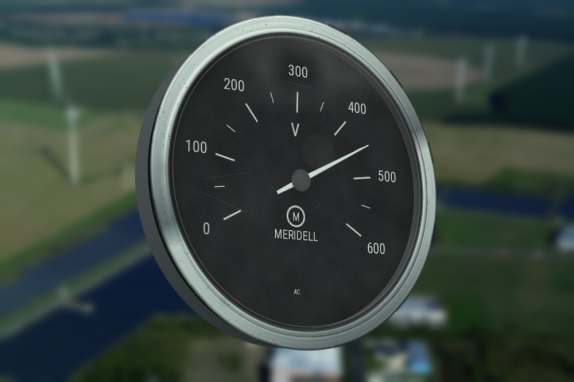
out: **450** V
